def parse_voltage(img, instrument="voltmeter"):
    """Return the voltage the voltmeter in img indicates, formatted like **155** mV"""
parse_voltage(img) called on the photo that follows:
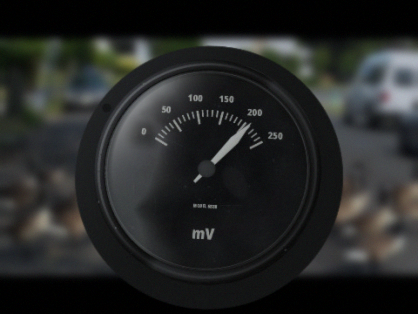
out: **210** mV
